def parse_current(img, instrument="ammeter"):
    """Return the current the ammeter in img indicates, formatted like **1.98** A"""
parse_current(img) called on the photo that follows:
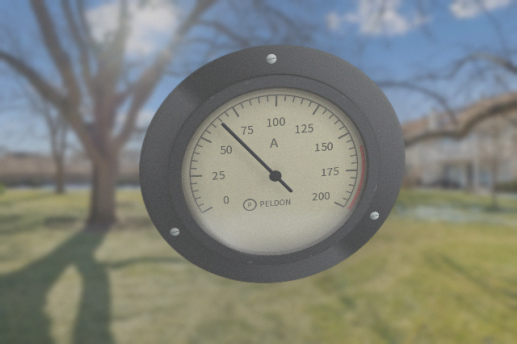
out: **65** A
